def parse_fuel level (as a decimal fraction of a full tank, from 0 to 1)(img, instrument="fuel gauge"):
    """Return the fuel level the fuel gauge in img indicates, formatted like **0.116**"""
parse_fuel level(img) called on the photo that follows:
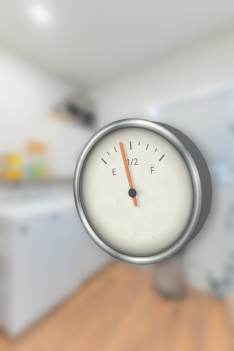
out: **0.375**
